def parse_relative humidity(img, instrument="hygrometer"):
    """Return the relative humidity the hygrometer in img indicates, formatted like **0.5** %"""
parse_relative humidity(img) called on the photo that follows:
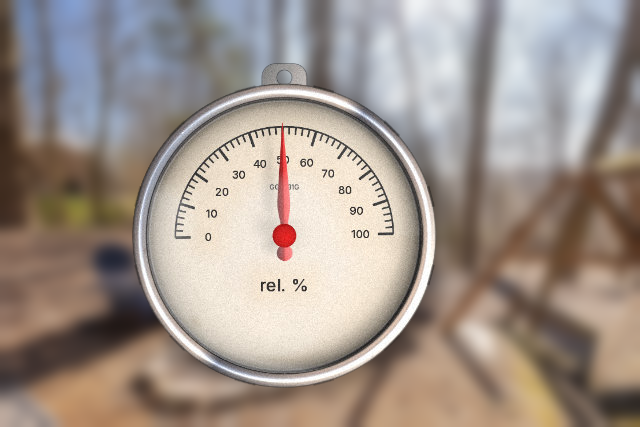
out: **50** %
